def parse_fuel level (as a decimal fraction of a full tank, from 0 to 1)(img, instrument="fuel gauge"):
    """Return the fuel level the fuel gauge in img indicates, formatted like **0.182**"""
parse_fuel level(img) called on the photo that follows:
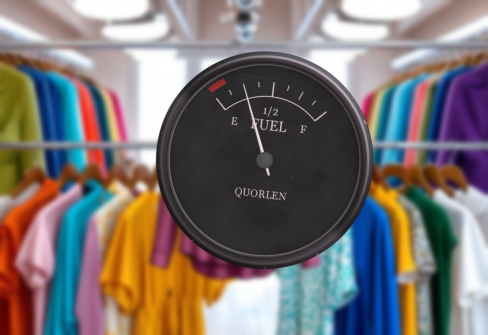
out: **0.25**
